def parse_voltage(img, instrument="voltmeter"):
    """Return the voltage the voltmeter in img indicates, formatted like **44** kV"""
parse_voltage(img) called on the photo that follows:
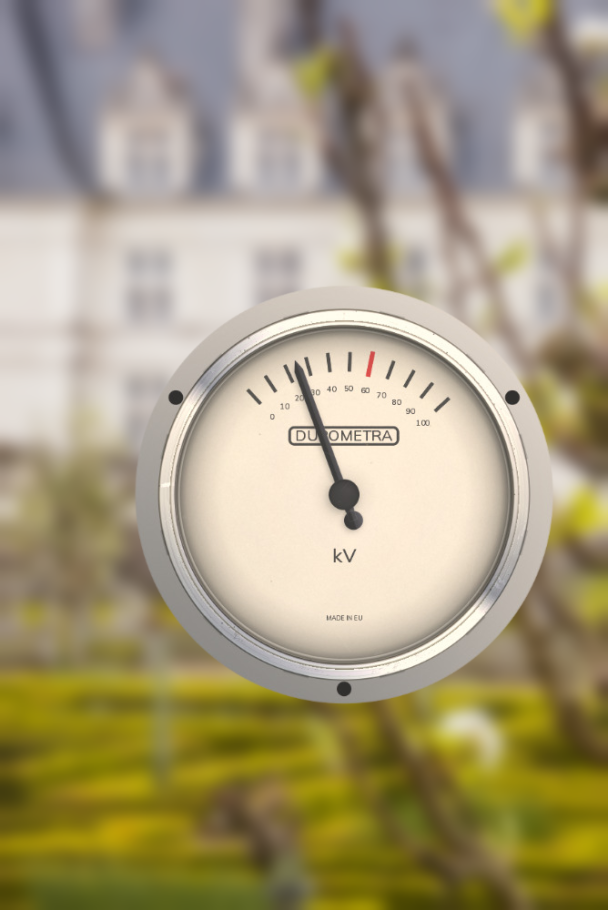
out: **25** kV
